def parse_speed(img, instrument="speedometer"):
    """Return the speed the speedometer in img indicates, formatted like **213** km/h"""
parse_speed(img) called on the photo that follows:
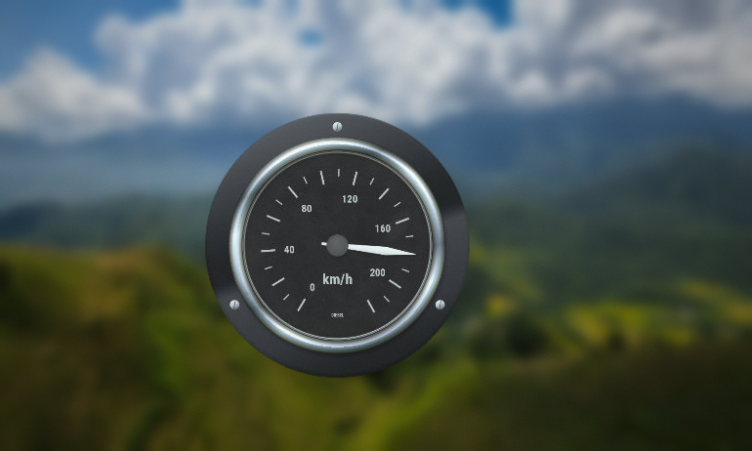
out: **180** km/h
